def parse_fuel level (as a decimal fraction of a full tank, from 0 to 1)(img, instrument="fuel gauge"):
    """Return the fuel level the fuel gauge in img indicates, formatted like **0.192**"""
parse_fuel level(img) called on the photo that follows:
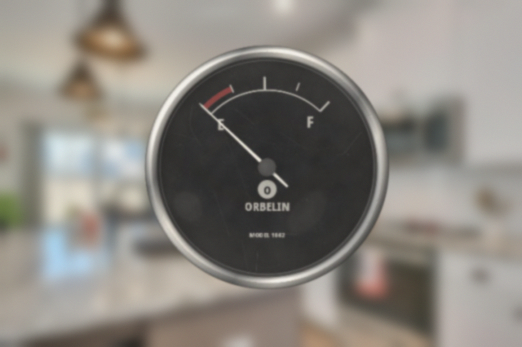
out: **0**
